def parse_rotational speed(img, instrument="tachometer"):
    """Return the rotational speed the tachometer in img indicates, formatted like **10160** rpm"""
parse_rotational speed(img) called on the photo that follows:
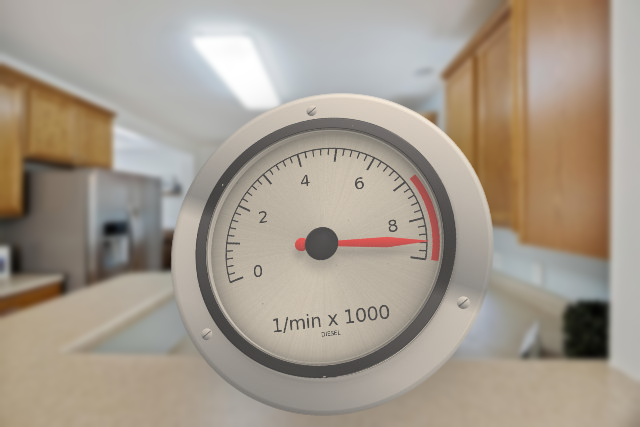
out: **8600** rpm
